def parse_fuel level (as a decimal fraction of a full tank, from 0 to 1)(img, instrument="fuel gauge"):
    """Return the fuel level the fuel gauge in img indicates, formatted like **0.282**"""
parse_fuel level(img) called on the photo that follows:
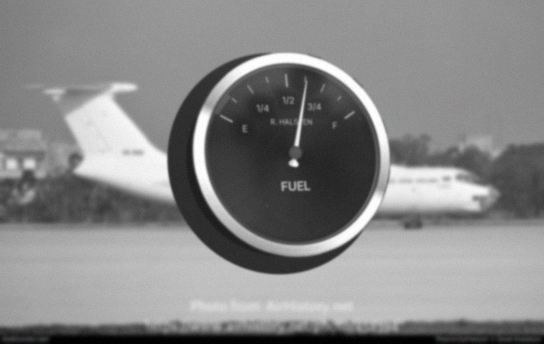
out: **0.625**
